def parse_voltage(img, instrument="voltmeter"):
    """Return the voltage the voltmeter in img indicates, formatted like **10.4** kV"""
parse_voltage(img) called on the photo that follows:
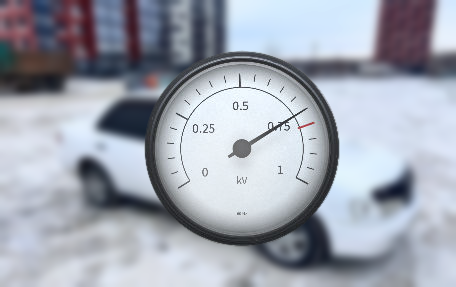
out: **0.75** kV
